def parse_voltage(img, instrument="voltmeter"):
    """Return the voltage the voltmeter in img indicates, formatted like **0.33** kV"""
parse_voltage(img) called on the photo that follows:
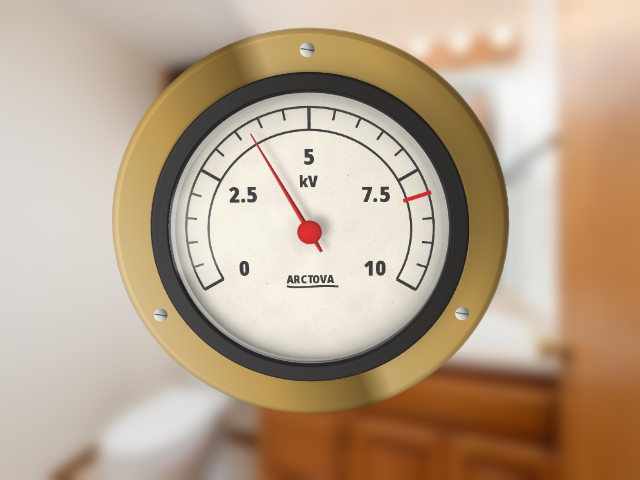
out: **3.75** kV
